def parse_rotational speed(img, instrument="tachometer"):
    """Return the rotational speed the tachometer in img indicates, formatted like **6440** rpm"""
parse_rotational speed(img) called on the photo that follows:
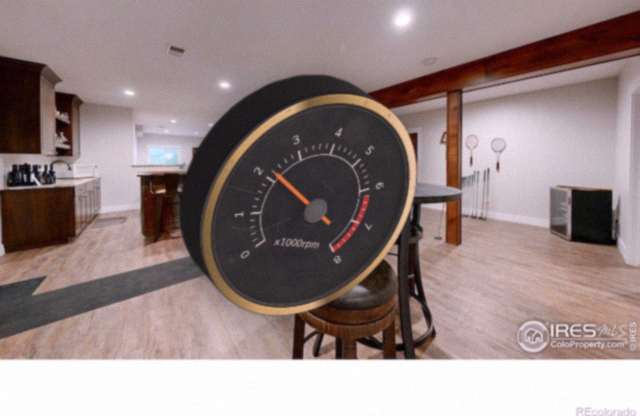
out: **2200** rpm
